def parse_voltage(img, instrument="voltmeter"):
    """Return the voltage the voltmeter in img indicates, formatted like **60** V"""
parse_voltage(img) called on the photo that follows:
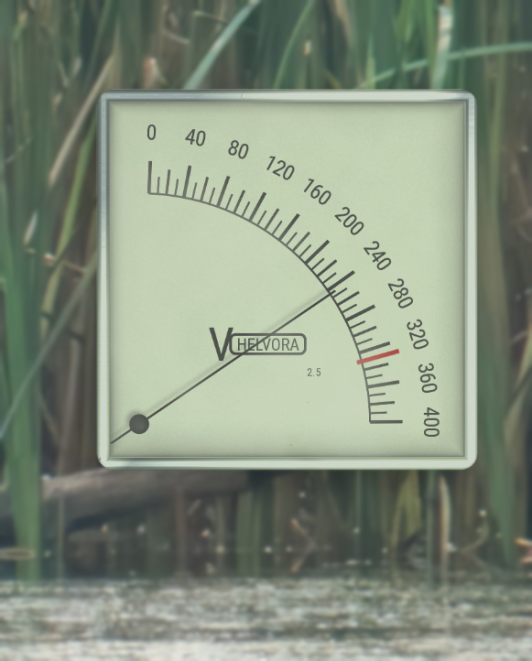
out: **245** V
